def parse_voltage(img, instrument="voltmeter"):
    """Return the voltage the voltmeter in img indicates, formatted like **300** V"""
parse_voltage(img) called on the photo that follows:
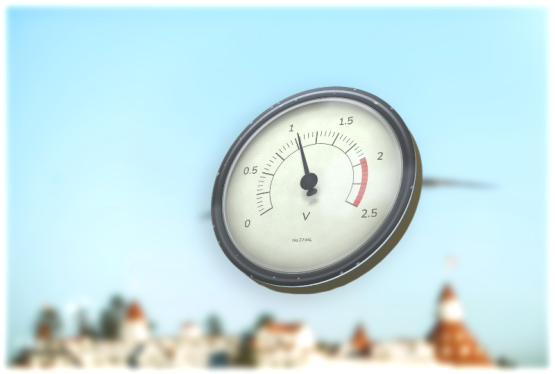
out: **1.05** V
